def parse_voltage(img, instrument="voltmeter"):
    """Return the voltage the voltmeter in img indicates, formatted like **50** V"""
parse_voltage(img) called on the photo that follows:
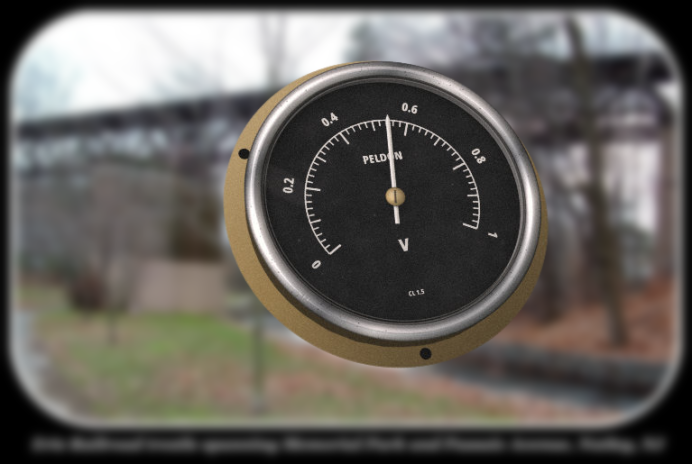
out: **0.54** V
